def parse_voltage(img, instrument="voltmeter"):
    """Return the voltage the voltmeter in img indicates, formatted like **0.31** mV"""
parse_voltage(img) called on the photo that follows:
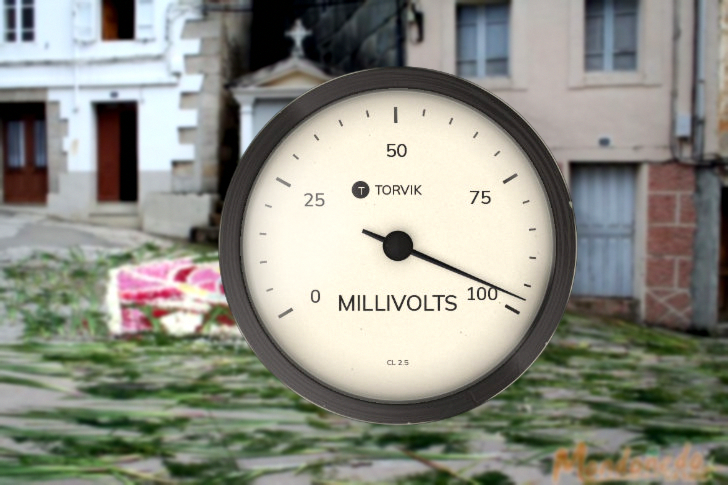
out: **97.5** mV
